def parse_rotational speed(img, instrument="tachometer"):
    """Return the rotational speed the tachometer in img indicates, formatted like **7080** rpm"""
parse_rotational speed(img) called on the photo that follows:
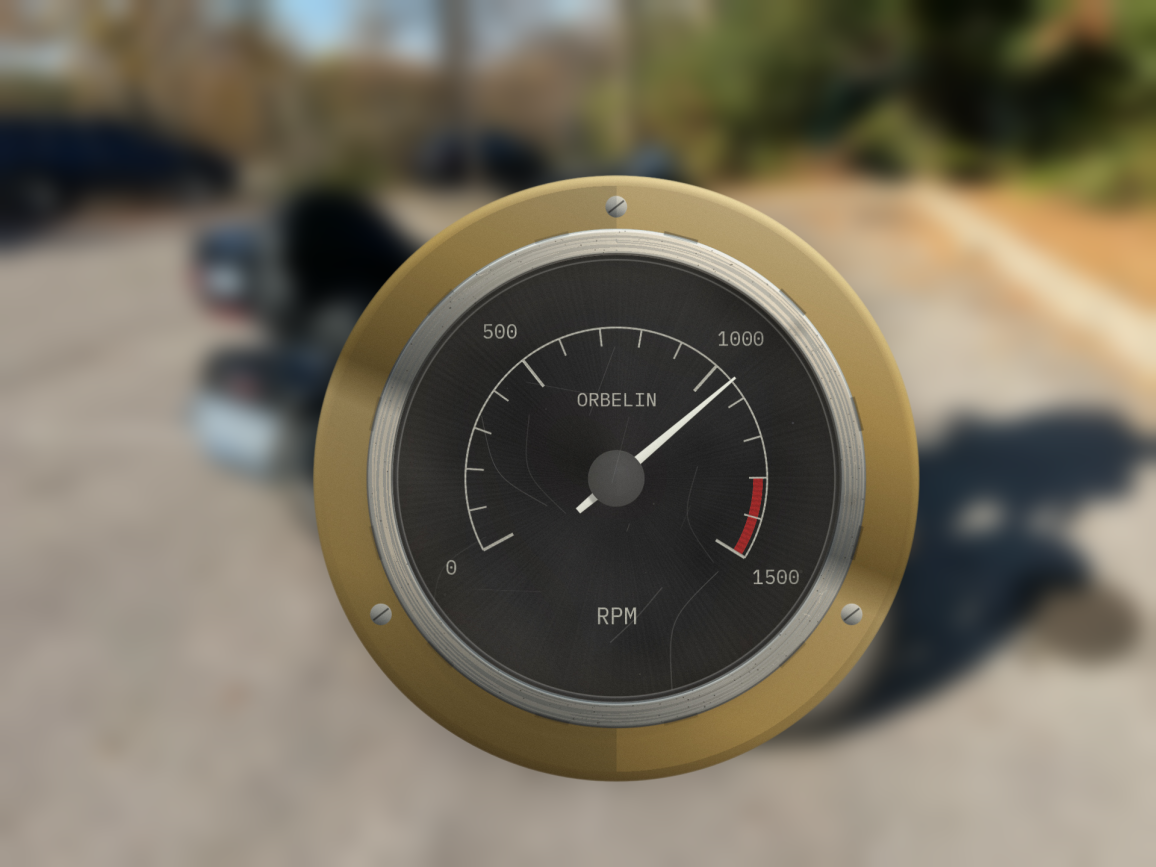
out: **1050** rpm
